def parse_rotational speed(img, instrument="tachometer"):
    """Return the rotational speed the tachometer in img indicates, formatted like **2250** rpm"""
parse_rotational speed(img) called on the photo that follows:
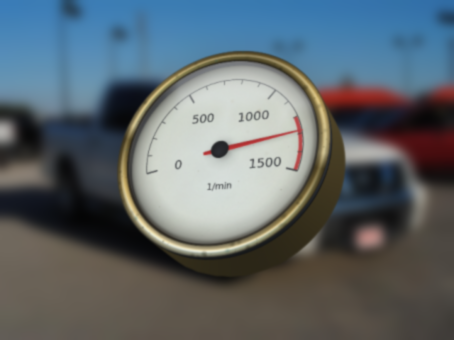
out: **1300** rpm
